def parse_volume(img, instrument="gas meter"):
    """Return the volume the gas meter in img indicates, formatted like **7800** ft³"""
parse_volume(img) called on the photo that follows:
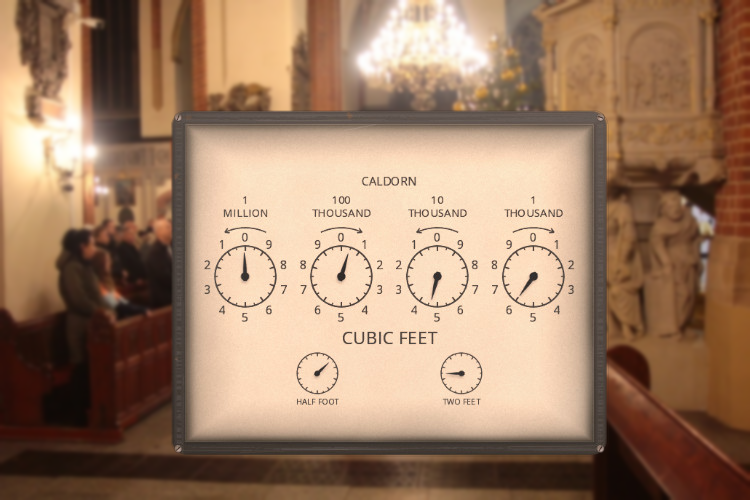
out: **4600** ft³
